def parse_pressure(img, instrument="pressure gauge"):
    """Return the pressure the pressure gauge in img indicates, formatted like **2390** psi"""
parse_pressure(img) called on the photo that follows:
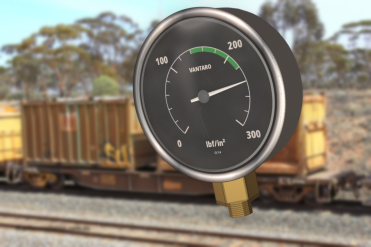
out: **240** psi
